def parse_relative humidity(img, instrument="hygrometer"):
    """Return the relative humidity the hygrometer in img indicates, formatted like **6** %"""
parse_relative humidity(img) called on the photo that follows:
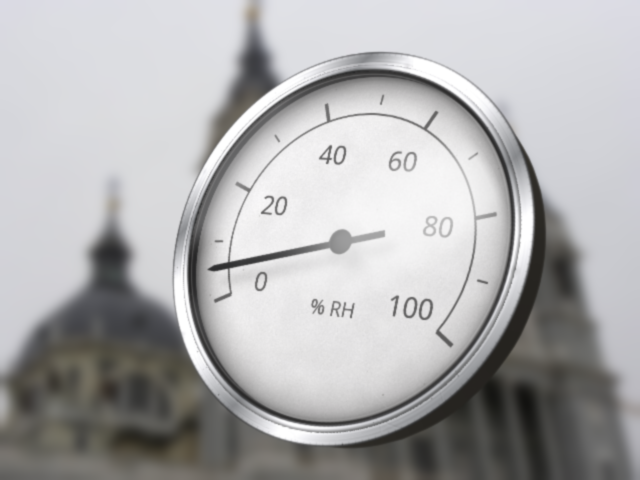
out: **5** %
